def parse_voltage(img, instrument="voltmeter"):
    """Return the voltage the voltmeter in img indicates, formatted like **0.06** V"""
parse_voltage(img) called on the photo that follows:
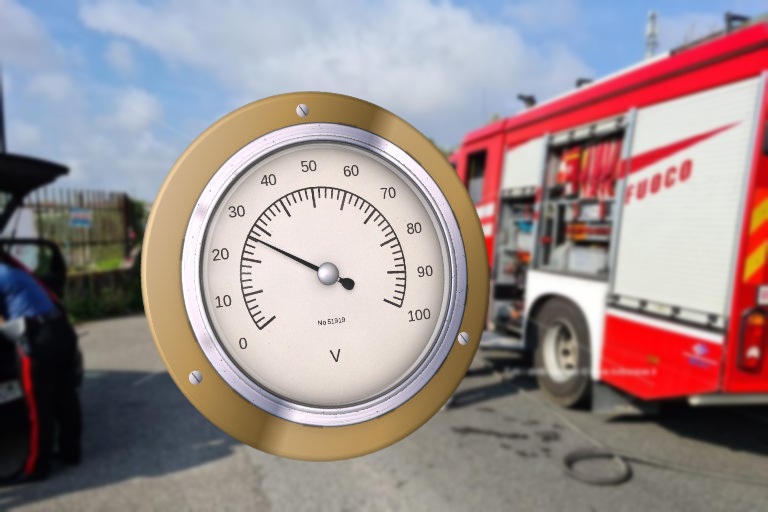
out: **26** V
